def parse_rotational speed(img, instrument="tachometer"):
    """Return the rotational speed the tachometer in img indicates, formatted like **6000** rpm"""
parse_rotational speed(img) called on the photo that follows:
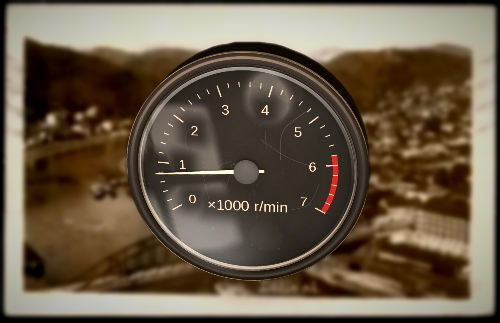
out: **800** rpm
